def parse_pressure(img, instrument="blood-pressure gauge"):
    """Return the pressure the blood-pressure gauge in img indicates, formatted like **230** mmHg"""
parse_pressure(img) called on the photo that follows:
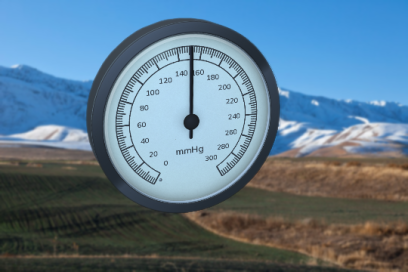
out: **150** mmHg
